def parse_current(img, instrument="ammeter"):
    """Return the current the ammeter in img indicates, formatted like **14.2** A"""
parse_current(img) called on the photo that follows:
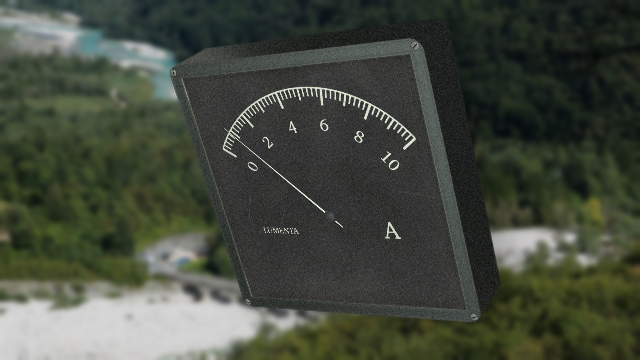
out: **1** A
